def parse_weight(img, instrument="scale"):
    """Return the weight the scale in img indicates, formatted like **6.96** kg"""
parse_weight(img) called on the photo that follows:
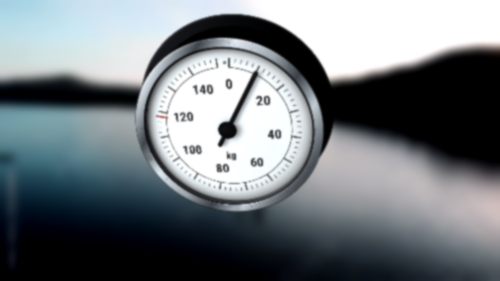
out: **10** kg
